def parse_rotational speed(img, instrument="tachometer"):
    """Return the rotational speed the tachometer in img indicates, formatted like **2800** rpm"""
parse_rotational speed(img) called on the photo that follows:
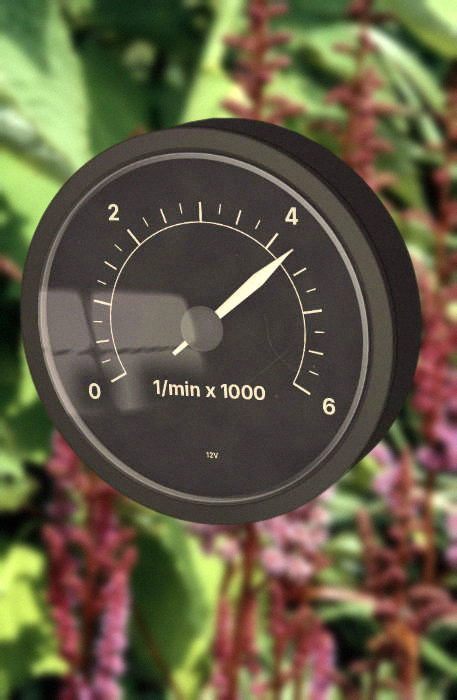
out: **4250** rpm
